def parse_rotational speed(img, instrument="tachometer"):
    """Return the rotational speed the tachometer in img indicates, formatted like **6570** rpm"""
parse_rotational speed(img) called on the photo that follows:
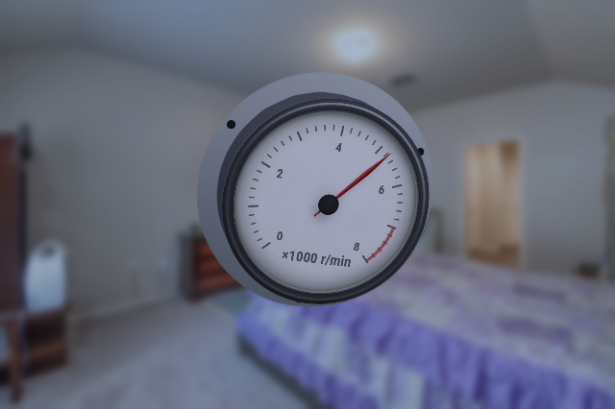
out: **5200** rpm
